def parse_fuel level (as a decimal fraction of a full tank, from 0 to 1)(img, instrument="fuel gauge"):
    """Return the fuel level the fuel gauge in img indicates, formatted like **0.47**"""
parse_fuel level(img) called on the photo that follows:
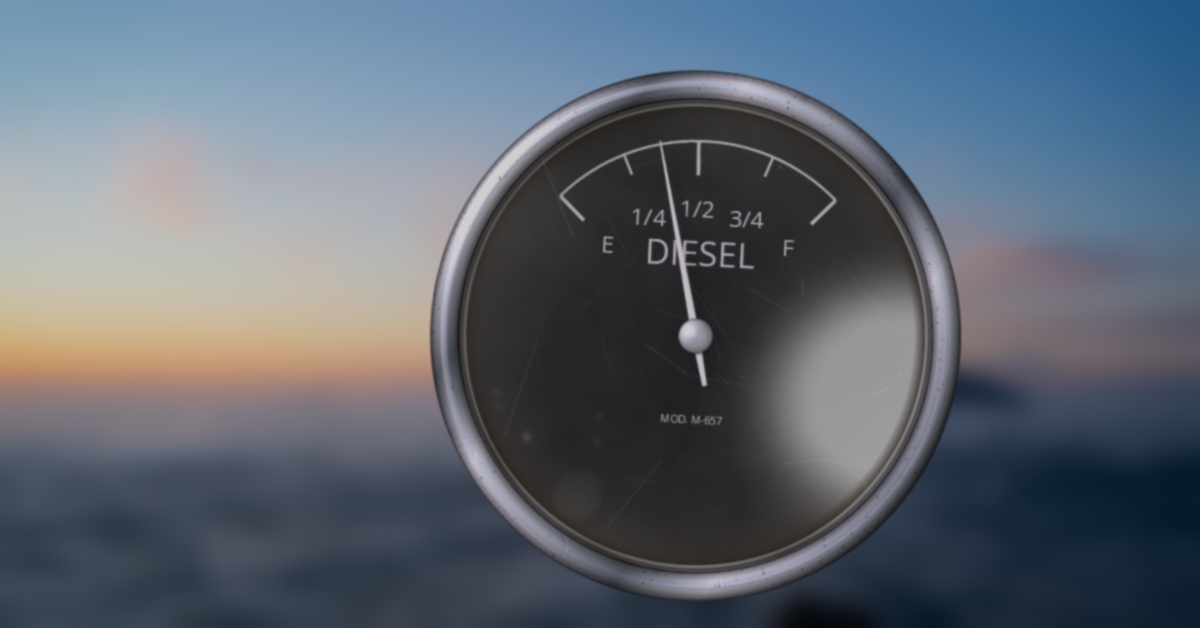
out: **0.375**
